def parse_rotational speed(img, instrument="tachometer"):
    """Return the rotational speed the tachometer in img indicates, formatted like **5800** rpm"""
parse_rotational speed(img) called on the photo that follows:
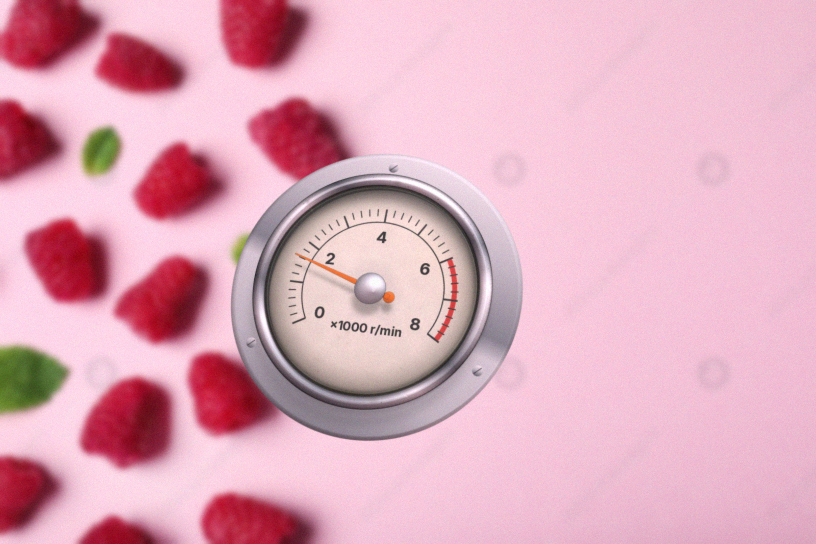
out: **1600** rpm
